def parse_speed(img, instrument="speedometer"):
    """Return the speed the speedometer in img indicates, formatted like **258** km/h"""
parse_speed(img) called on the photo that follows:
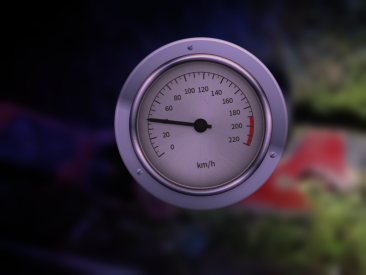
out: **40** km/h
